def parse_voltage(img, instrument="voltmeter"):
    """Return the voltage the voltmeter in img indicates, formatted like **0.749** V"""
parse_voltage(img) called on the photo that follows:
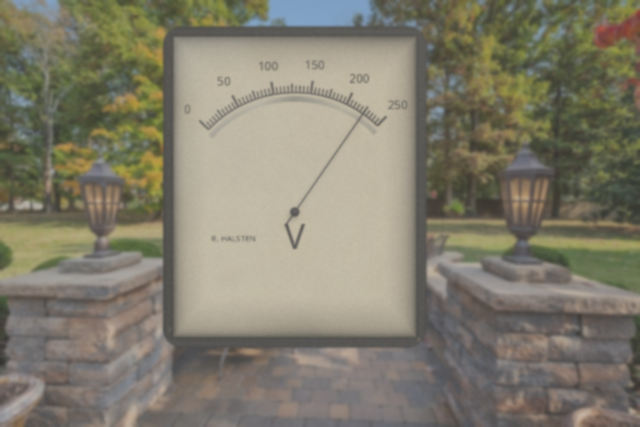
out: **225** V
